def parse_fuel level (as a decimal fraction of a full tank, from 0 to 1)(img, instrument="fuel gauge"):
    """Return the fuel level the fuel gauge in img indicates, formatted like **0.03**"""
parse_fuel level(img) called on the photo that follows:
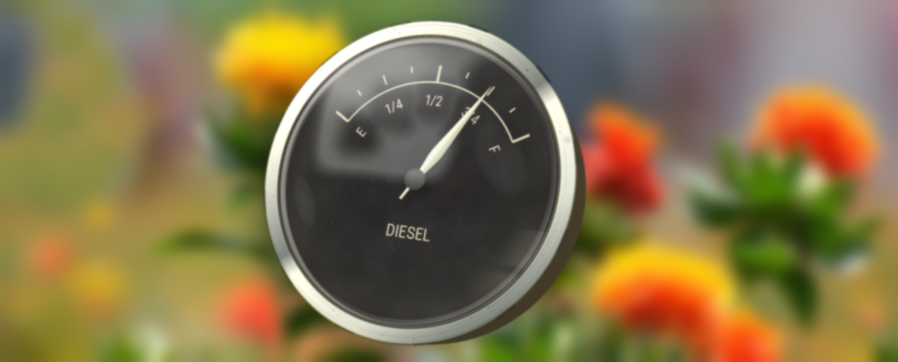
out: **0.75**
